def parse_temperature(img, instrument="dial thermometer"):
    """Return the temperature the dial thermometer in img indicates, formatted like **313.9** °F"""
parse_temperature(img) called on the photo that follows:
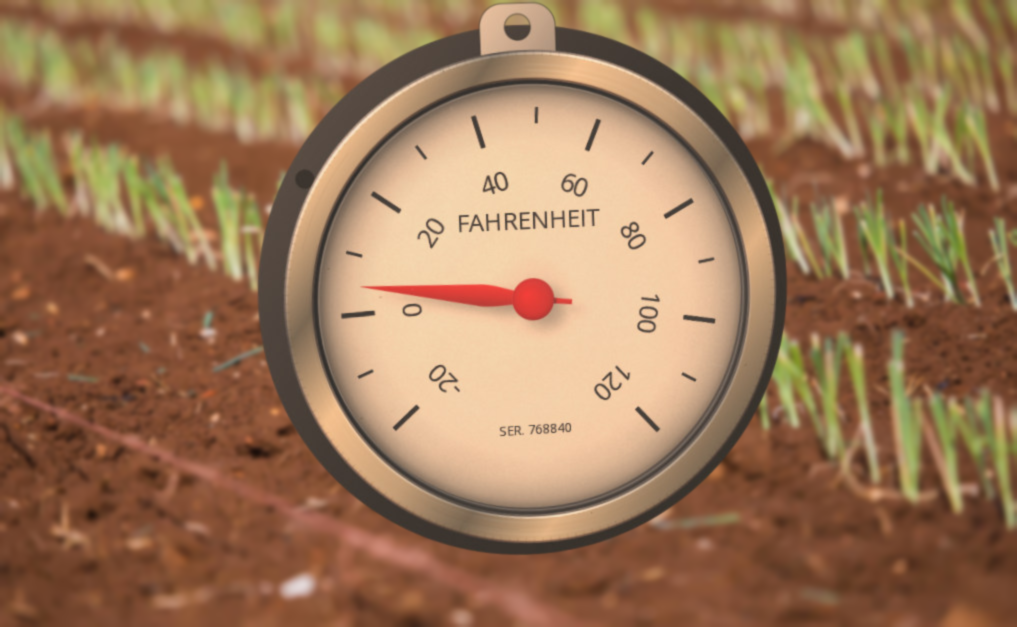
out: **5** °F
